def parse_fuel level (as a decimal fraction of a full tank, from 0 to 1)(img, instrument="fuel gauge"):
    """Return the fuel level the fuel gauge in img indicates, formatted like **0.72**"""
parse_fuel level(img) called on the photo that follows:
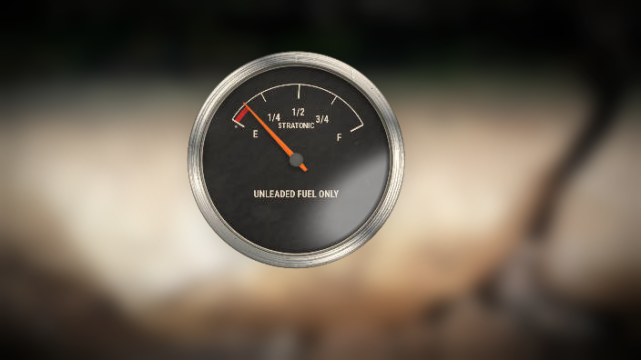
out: **0.125**
